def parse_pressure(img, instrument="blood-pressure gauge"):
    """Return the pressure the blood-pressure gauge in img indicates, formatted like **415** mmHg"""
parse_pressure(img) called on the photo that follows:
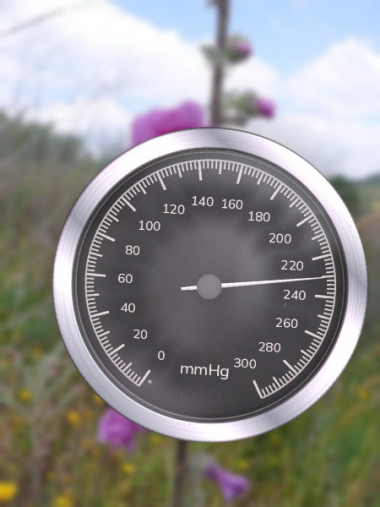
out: **230** mmHg
